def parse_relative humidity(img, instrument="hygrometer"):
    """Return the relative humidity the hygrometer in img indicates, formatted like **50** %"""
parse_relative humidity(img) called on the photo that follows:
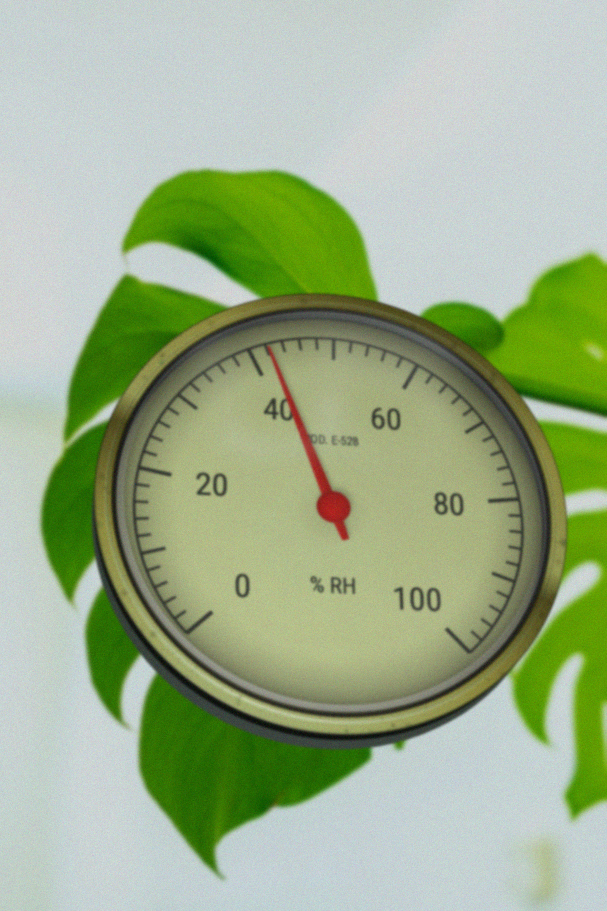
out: **42** %
